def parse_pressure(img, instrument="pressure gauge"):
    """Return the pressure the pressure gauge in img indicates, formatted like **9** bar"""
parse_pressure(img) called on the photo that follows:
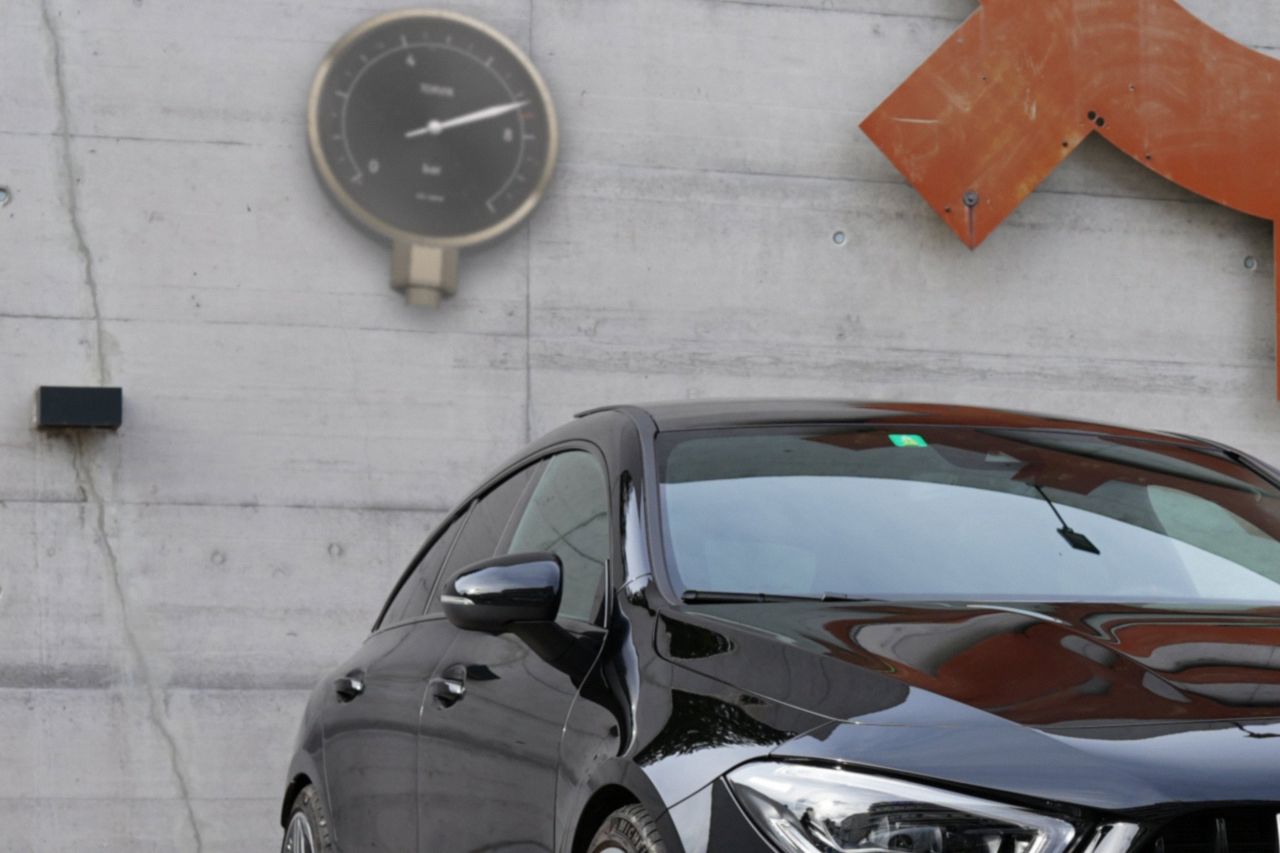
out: **7.25** bar
